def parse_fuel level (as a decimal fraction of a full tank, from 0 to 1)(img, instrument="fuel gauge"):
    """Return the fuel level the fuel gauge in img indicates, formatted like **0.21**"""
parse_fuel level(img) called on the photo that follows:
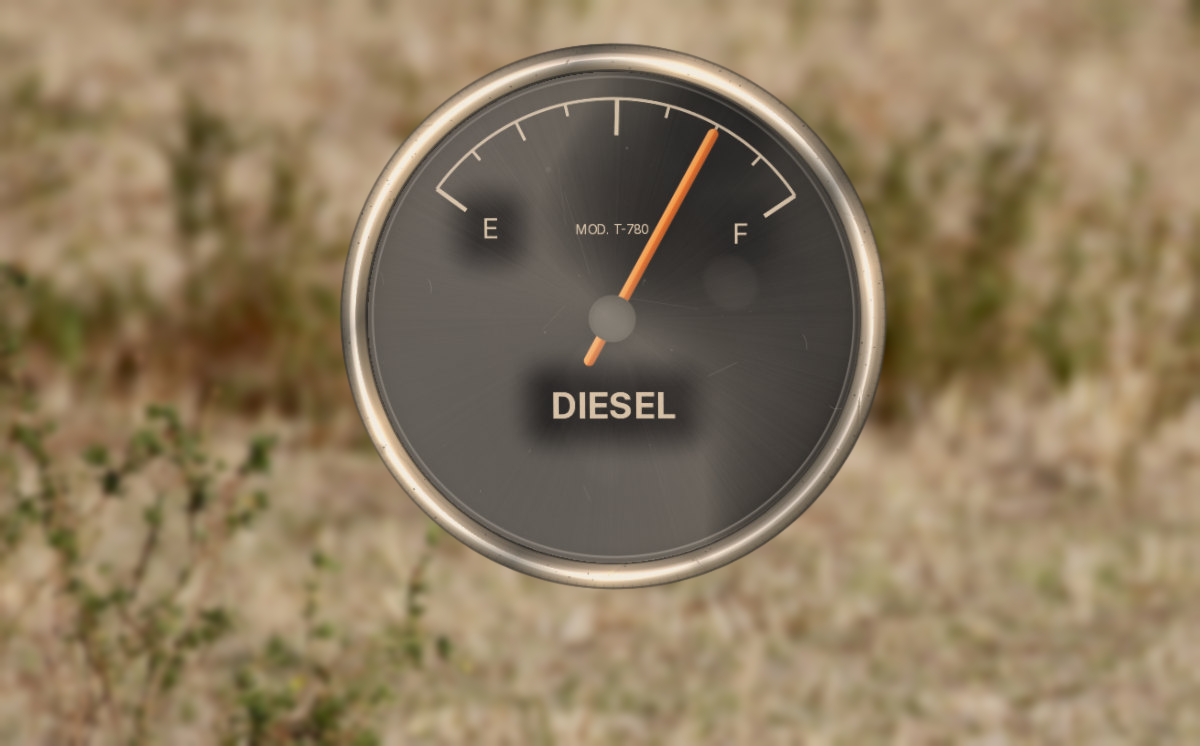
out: **0.75**
